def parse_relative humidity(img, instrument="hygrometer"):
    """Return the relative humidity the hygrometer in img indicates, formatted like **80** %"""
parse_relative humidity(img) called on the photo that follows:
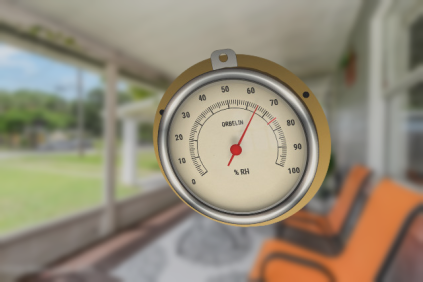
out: **65** %
